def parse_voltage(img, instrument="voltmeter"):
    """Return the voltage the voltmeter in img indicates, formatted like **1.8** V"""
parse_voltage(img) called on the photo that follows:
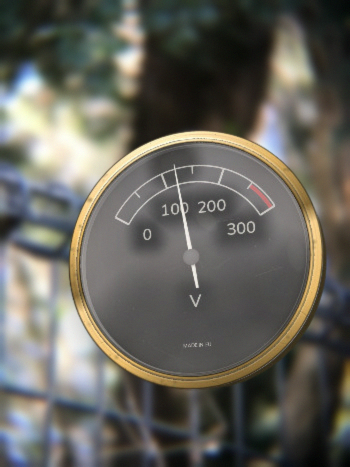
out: **125** V
